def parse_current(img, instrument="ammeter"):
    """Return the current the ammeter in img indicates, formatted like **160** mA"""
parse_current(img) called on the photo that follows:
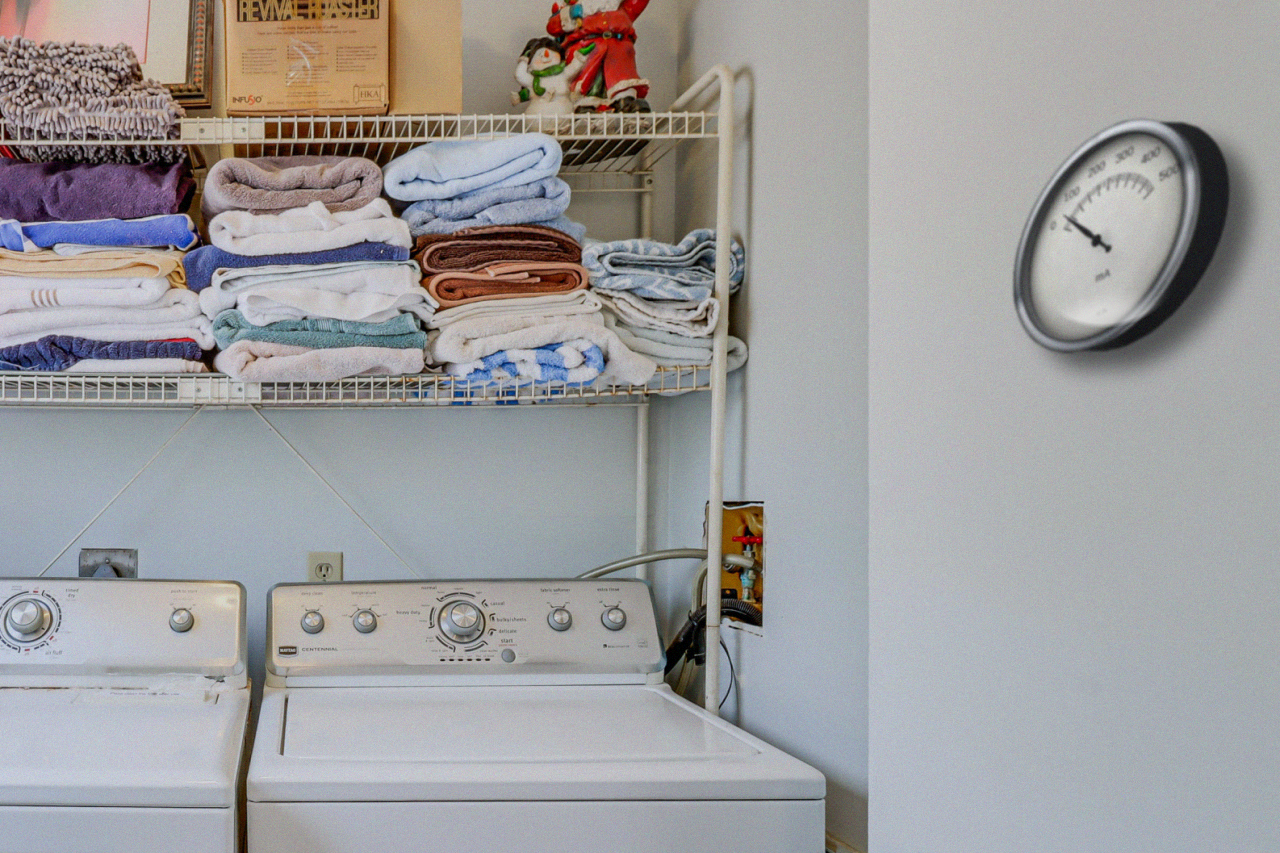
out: **50** mA
